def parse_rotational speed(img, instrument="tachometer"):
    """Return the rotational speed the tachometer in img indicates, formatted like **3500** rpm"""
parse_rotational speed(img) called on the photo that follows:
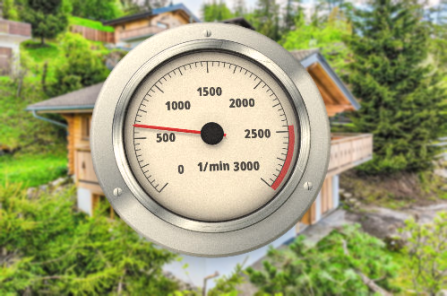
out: **600** rpm
